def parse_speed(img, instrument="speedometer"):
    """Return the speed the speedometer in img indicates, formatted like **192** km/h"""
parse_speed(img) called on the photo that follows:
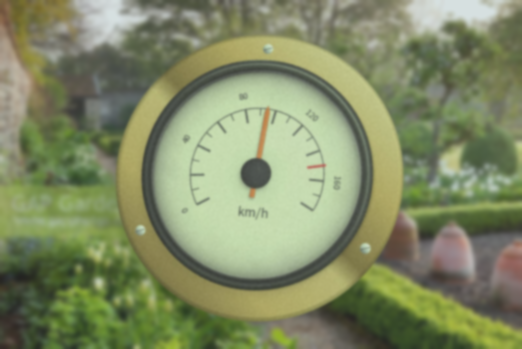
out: **95** km/h
